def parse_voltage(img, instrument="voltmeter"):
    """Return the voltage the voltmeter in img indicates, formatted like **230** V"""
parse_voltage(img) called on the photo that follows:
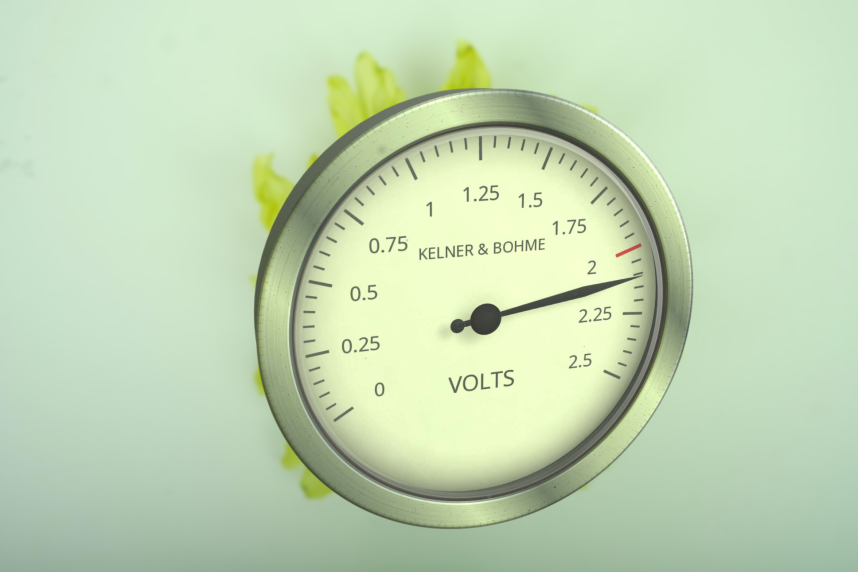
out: **2.1** V
